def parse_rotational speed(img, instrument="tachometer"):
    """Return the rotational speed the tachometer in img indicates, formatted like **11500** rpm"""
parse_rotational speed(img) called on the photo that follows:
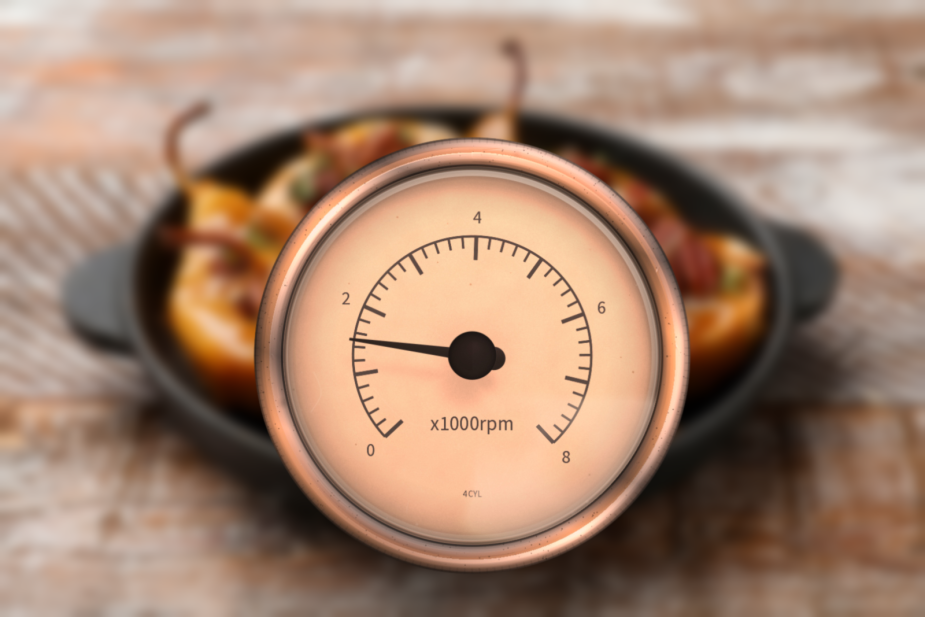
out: **1500** rpm
